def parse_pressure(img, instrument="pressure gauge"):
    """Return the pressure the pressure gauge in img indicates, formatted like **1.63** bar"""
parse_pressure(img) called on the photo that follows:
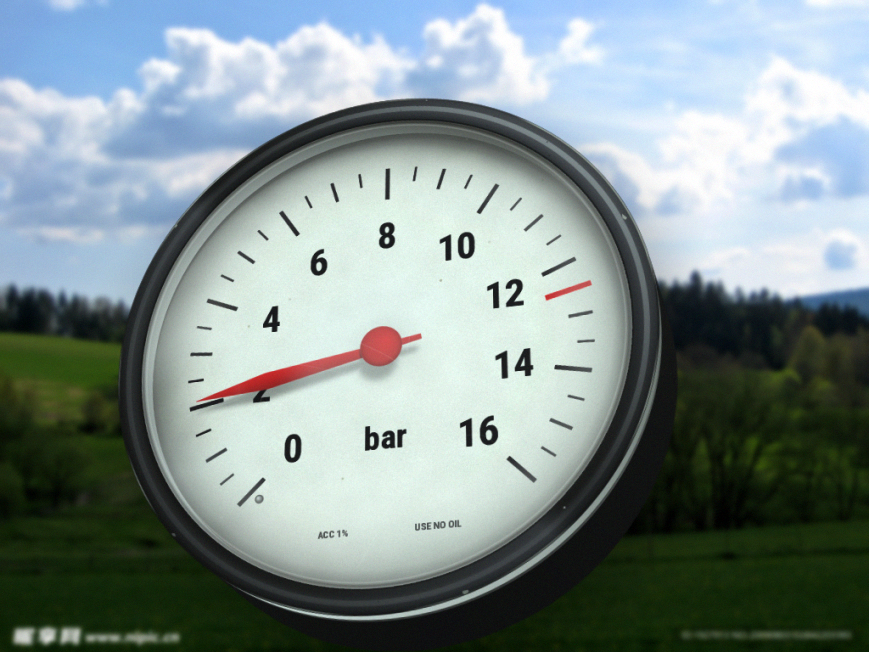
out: **2** bar
